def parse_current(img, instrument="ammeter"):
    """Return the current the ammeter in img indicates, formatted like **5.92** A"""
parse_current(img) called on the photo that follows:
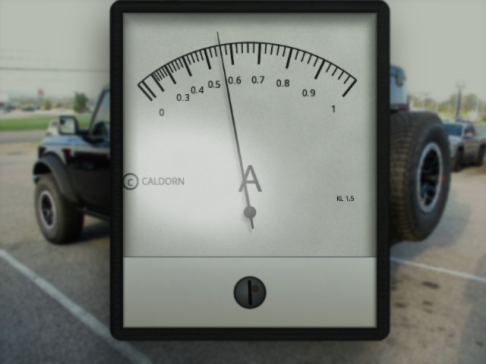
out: **0.56** A
